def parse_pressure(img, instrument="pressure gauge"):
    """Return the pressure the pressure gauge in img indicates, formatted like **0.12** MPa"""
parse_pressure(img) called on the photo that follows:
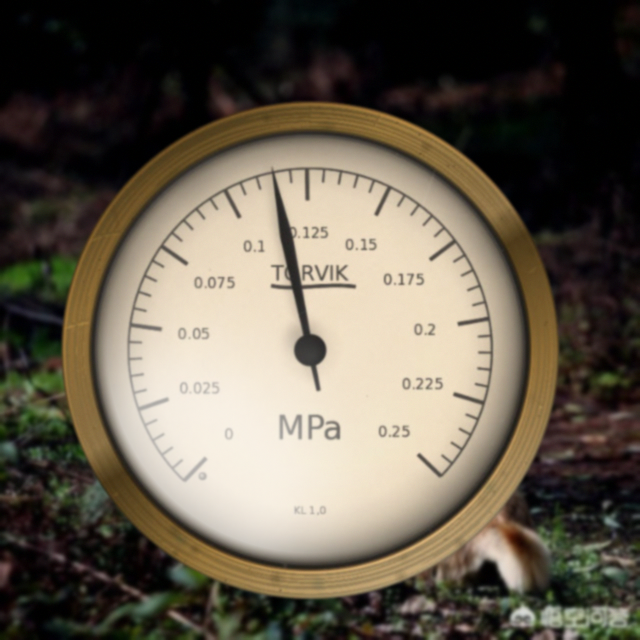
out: **0.115** MPa
